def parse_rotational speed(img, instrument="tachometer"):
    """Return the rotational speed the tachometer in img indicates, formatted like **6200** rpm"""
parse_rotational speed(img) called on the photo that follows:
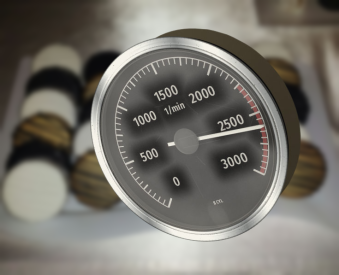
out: **2600** rpm
